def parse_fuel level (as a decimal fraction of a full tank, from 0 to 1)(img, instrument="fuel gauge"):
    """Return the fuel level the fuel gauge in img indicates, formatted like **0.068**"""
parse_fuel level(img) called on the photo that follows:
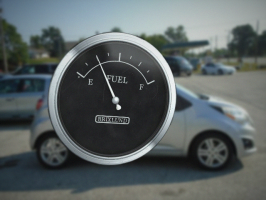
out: **0.25**
